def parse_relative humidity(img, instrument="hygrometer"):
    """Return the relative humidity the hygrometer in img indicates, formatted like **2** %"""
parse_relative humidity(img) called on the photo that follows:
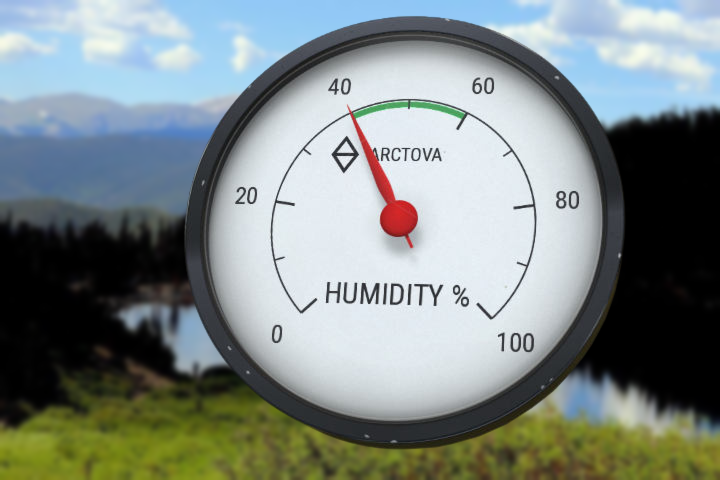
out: **40** %
